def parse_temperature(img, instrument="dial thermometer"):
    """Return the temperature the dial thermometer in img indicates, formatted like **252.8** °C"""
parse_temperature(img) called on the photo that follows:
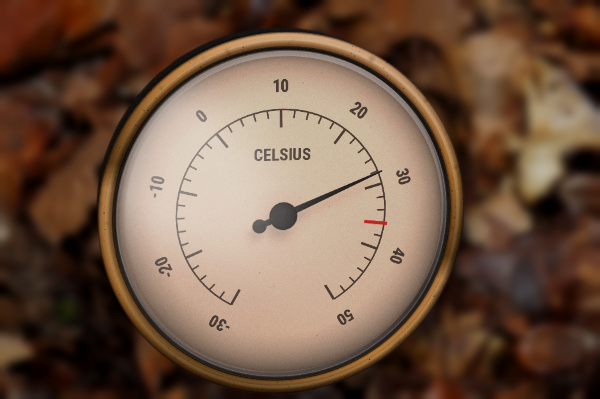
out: **28** °C
